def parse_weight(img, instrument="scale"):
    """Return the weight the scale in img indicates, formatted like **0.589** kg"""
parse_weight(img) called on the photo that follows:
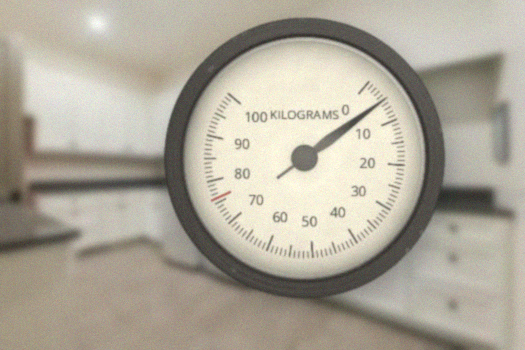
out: **5** kg
